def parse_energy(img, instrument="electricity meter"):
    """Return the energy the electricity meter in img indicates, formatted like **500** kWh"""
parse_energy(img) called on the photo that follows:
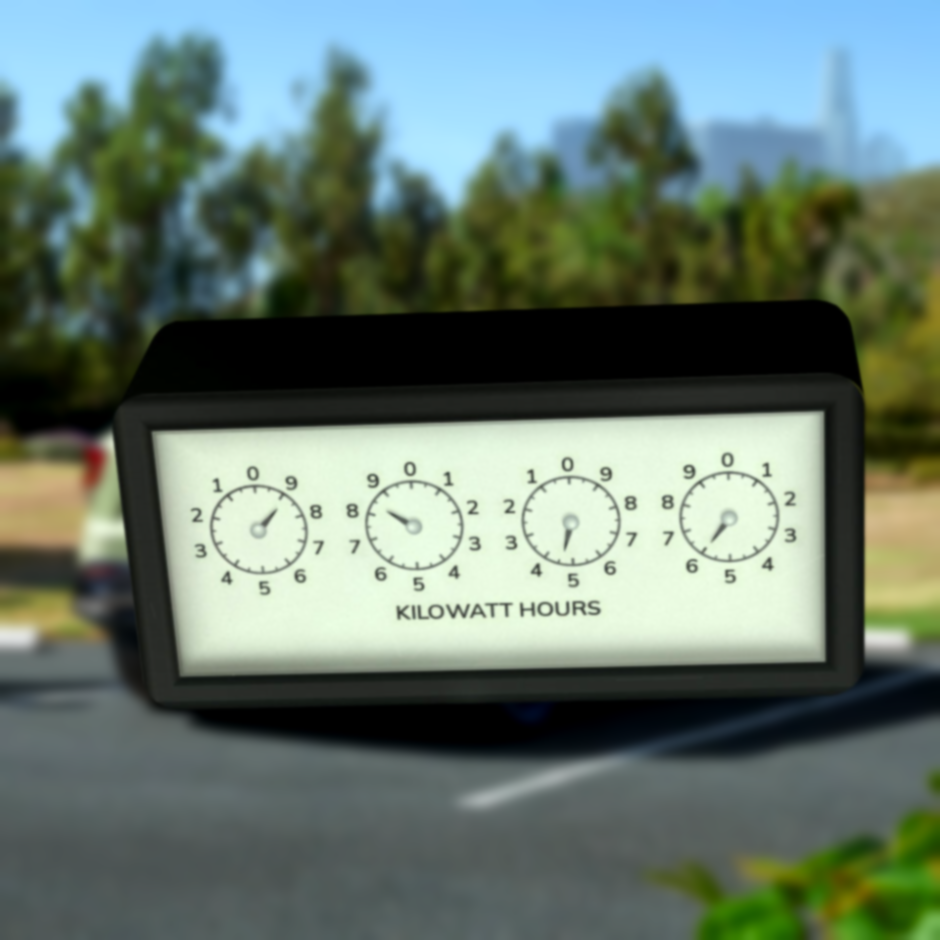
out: **8846** kWh
